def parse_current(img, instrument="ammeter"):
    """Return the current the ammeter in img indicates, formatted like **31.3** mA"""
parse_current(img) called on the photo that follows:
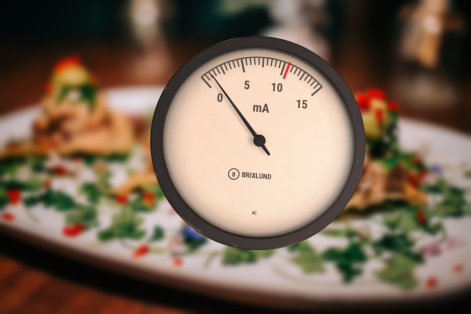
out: **1** mA
